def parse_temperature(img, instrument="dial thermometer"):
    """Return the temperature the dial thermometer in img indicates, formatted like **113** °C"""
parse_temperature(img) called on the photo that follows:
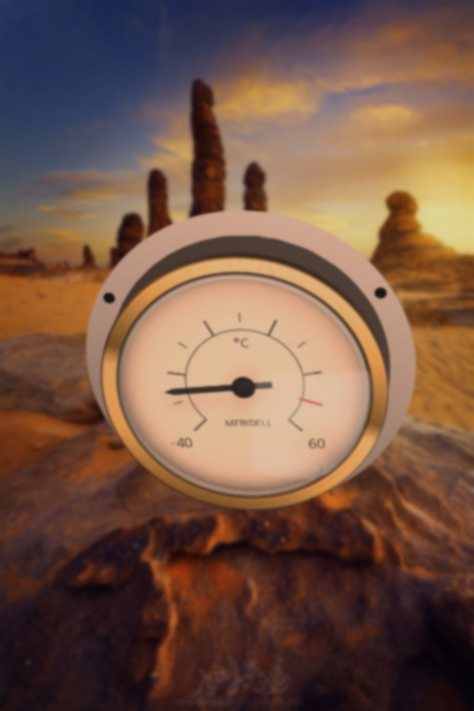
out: **-25** °C
